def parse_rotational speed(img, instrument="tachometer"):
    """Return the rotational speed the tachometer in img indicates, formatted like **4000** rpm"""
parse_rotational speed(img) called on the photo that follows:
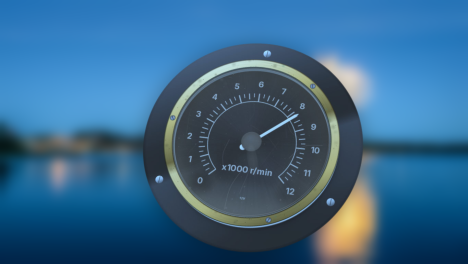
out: **8250** rpm
